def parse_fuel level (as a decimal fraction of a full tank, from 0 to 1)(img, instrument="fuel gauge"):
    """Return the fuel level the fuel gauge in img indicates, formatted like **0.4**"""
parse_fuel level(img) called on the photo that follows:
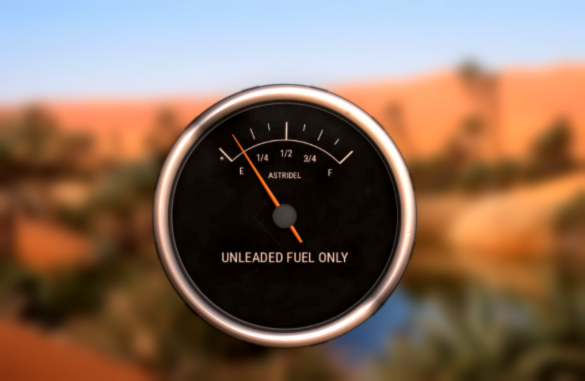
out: **0.125**
